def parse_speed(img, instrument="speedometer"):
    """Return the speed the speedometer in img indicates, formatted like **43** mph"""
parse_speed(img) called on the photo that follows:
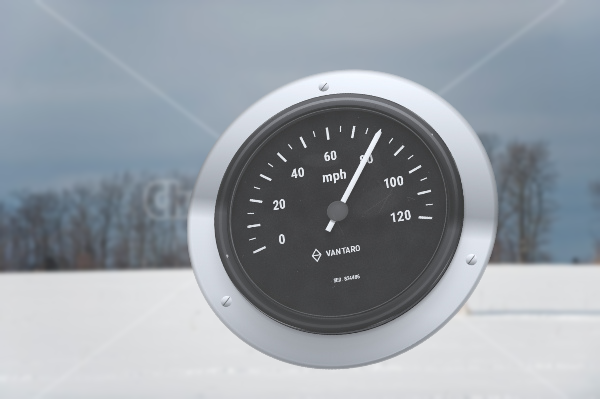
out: **80** mph
